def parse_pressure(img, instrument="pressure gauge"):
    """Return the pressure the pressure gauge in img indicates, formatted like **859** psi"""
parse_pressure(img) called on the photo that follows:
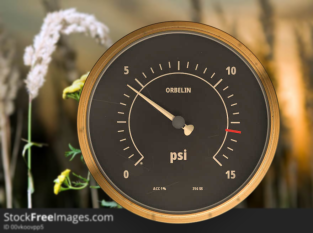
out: **4.5** psi
